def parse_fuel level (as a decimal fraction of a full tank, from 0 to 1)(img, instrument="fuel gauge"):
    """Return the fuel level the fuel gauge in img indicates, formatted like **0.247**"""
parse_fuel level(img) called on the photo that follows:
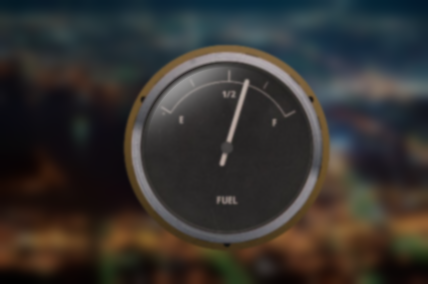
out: **0.625**
